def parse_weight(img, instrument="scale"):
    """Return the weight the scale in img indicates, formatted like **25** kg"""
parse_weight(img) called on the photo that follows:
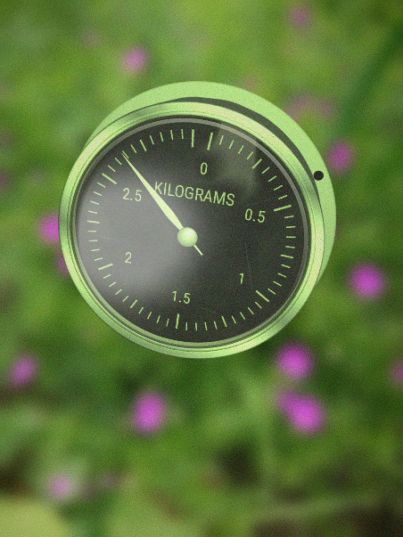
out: **2.65** kg
